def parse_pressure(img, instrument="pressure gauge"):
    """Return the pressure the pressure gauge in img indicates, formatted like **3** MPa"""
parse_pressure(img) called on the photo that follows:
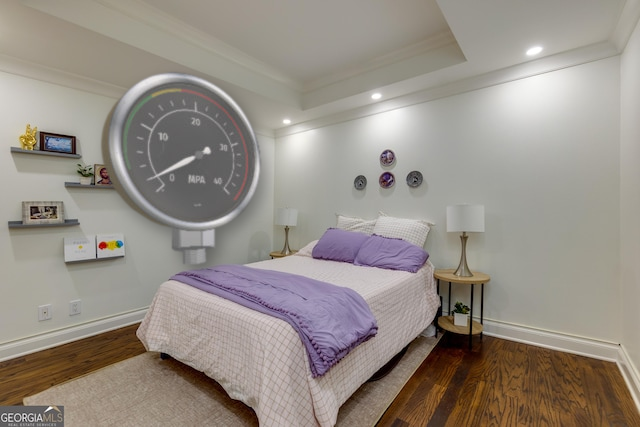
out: **2** MPa
